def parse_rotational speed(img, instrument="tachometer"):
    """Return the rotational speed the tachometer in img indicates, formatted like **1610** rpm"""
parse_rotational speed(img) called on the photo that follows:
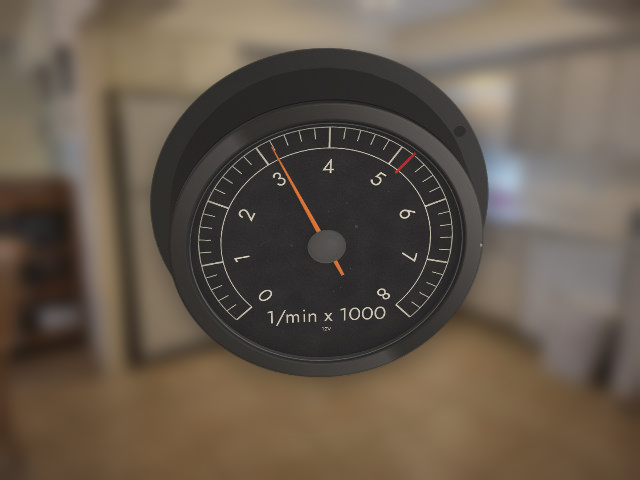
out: **3200** rpm
